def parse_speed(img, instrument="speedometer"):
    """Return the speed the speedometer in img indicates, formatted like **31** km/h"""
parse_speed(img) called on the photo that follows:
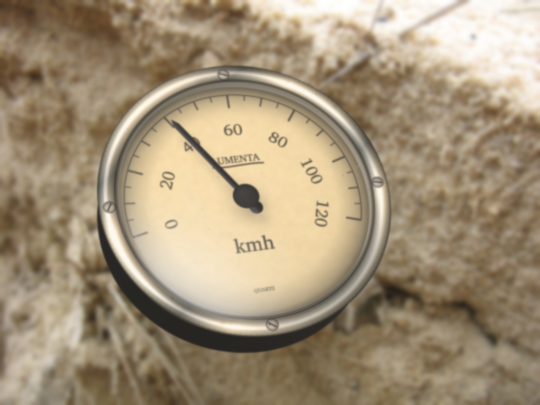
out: **40** km/h
